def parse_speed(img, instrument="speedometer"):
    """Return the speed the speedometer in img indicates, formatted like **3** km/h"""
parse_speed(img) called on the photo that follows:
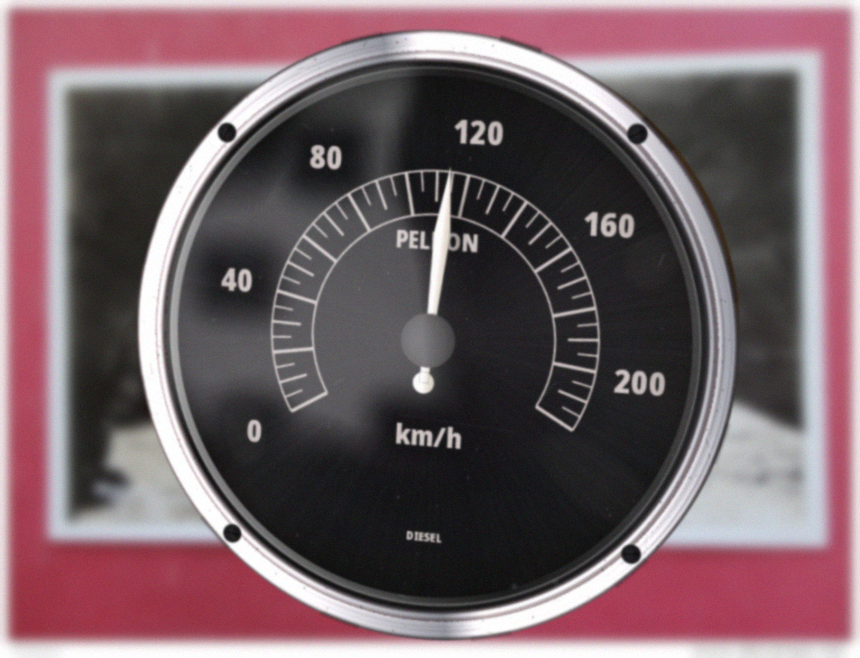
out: **115** km/h
